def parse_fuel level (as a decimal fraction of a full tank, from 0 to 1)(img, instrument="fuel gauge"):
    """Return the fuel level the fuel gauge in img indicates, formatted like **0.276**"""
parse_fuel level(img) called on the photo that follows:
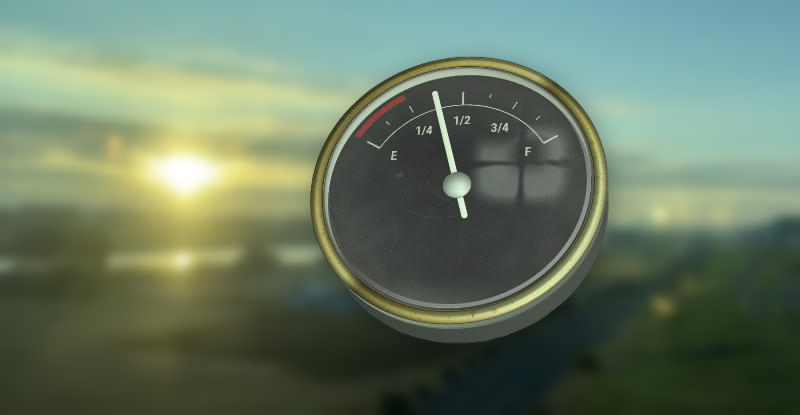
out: **0.375**
